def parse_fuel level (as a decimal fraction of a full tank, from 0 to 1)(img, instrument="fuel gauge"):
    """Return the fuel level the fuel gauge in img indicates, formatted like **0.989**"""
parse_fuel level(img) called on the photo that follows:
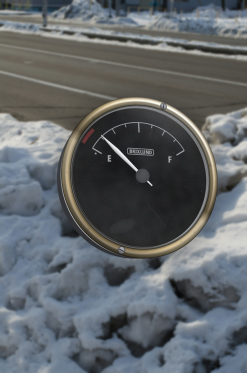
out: **0.125**
